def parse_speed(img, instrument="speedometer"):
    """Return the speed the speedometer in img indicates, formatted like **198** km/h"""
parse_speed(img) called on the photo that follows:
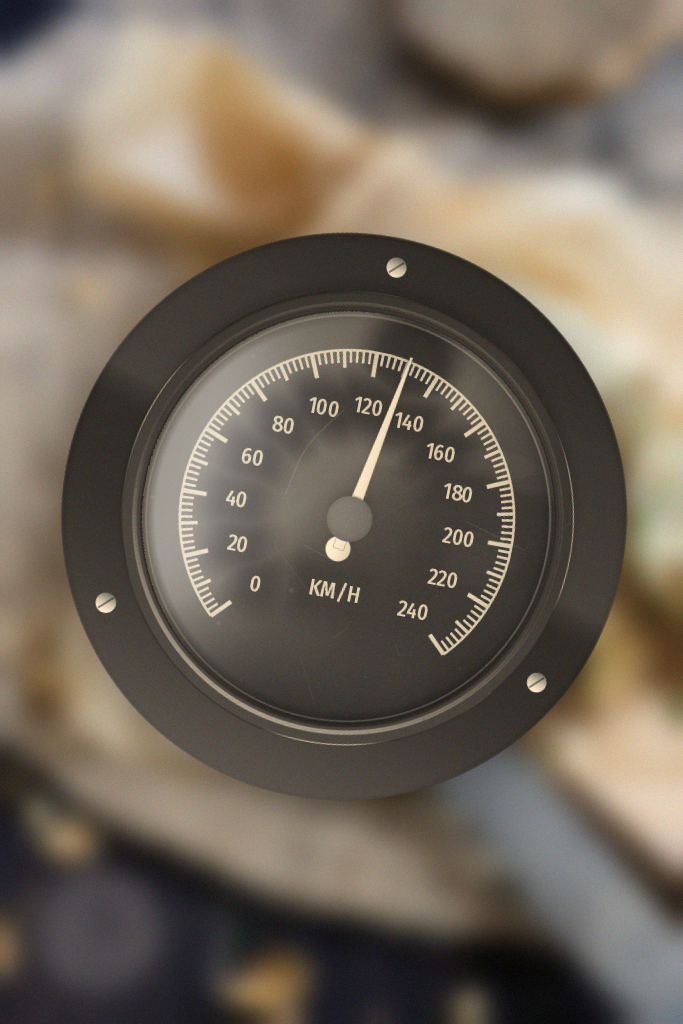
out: **130** km/h
